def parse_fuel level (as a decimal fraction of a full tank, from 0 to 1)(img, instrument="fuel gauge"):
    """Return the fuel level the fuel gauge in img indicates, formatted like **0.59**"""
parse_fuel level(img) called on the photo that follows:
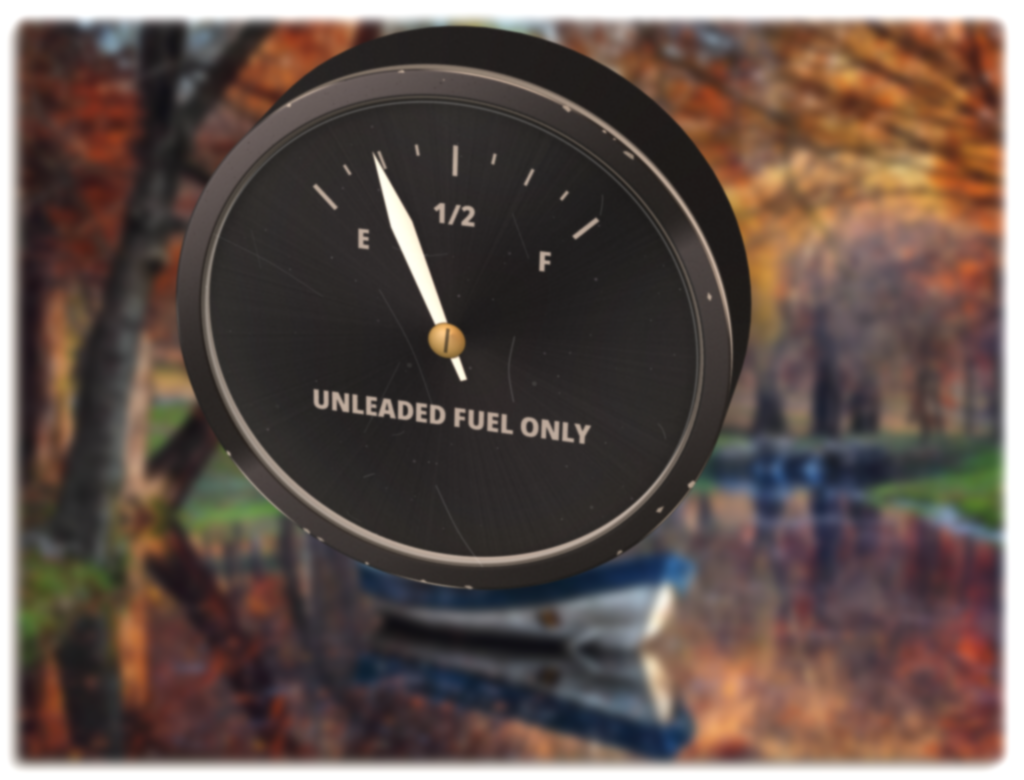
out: **0.25**
